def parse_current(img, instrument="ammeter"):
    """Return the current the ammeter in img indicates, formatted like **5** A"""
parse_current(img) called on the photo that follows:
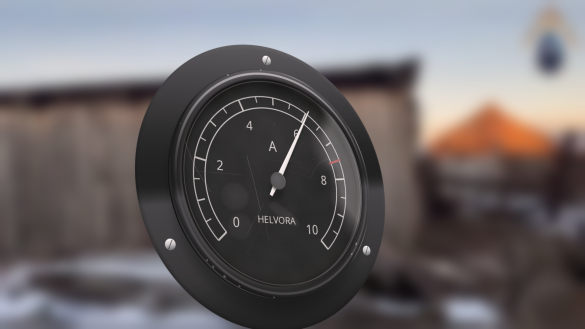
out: **6** A
